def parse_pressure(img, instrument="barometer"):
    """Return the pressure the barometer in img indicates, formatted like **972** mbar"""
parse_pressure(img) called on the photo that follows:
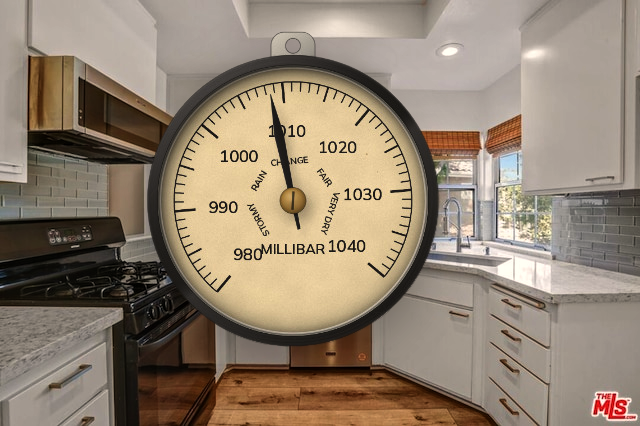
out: **1008.5** mbar
